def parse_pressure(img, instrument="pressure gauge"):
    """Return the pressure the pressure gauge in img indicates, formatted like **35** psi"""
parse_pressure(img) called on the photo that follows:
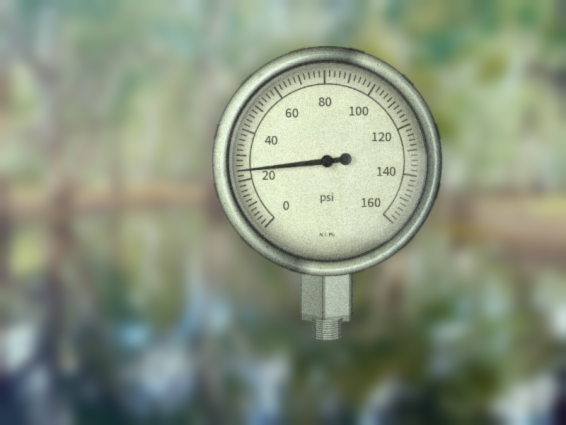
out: **24** psi
